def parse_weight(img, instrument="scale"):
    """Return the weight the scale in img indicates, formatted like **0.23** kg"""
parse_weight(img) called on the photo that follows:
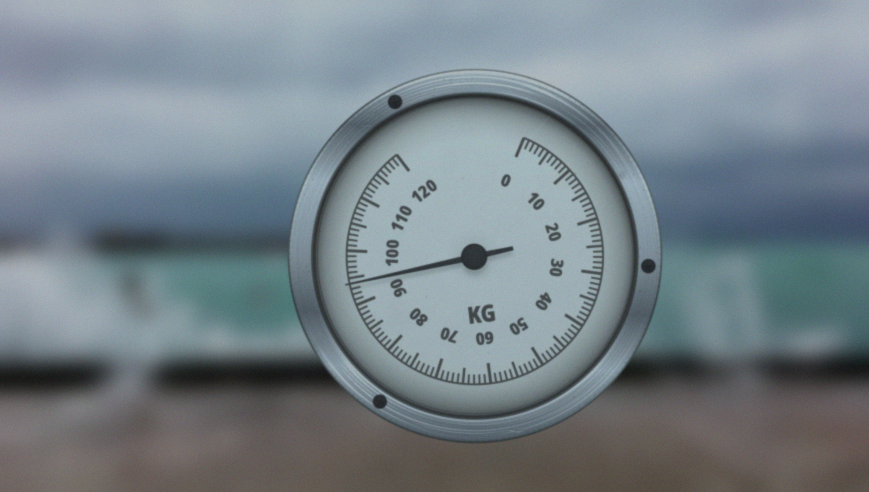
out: **94** kg
